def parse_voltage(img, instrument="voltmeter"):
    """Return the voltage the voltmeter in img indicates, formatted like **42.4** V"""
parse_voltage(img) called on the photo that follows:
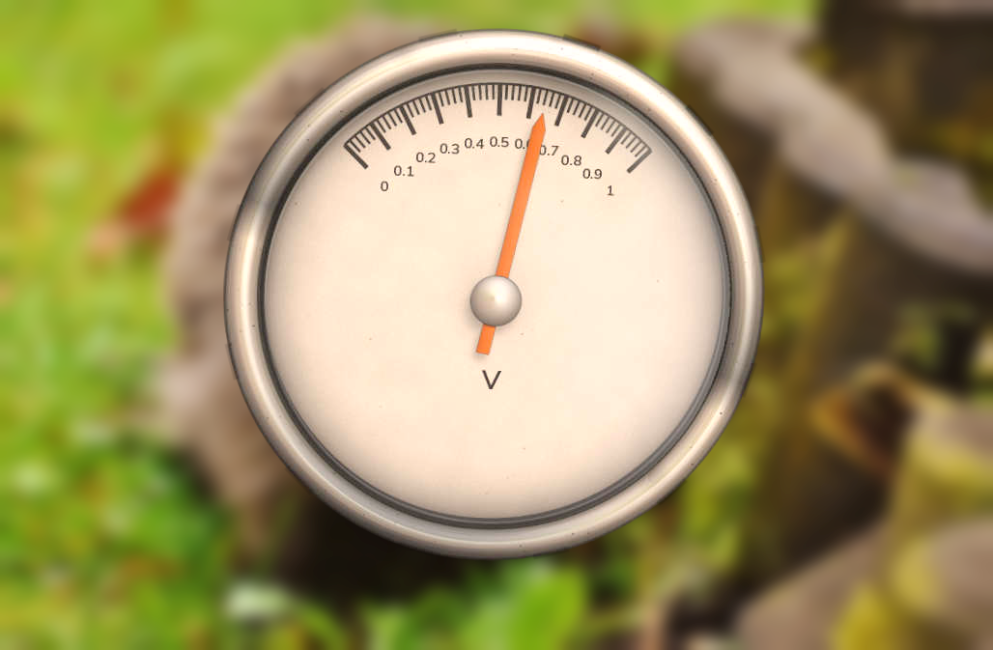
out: **0.64** V
